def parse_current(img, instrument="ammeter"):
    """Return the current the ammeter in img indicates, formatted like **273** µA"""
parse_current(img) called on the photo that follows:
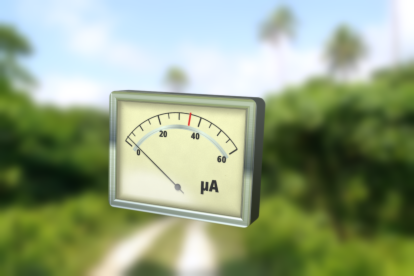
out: **2.5** µA
